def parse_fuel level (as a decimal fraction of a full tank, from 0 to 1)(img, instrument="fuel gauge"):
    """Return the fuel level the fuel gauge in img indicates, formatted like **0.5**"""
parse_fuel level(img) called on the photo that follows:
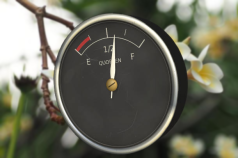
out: **0.625**
